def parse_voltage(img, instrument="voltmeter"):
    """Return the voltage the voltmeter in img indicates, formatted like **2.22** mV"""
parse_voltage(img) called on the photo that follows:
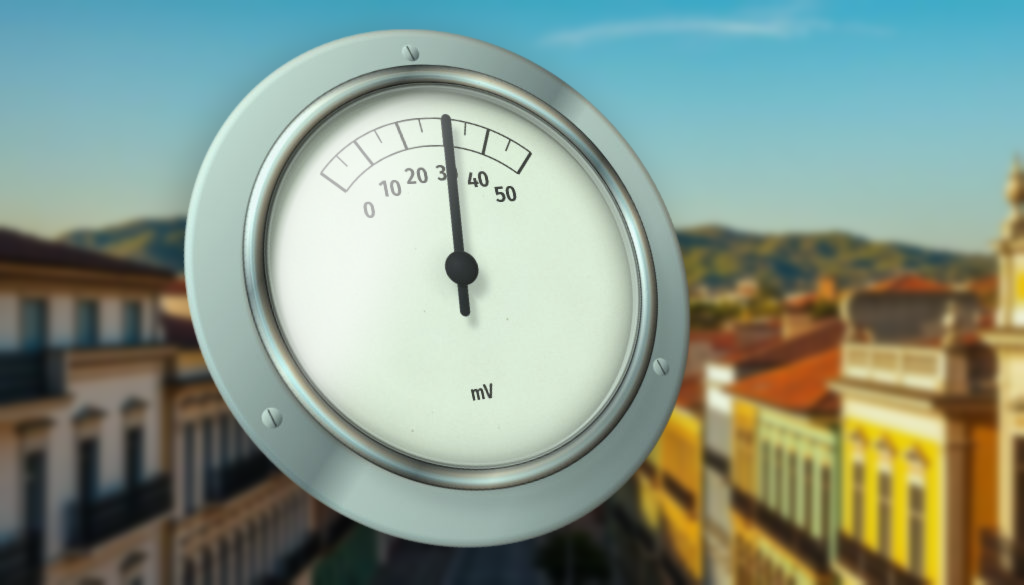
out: **30** mV
